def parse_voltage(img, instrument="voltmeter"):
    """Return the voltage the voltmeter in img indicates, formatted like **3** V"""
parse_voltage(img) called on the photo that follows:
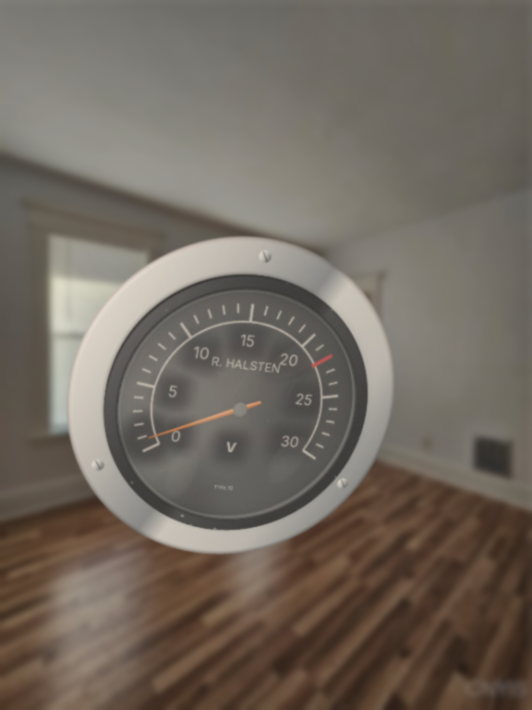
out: **1** V
